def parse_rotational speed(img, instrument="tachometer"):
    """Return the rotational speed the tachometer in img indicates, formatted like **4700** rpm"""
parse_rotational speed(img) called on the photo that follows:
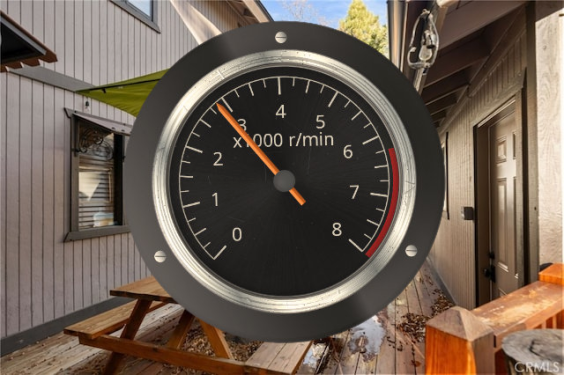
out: **2875** rpm
